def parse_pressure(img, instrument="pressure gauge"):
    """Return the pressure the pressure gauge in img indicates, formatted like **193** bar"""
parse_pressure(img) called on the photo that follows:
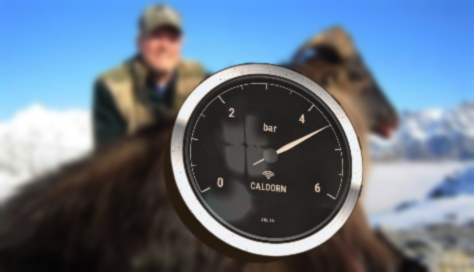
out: **4.5** bar
